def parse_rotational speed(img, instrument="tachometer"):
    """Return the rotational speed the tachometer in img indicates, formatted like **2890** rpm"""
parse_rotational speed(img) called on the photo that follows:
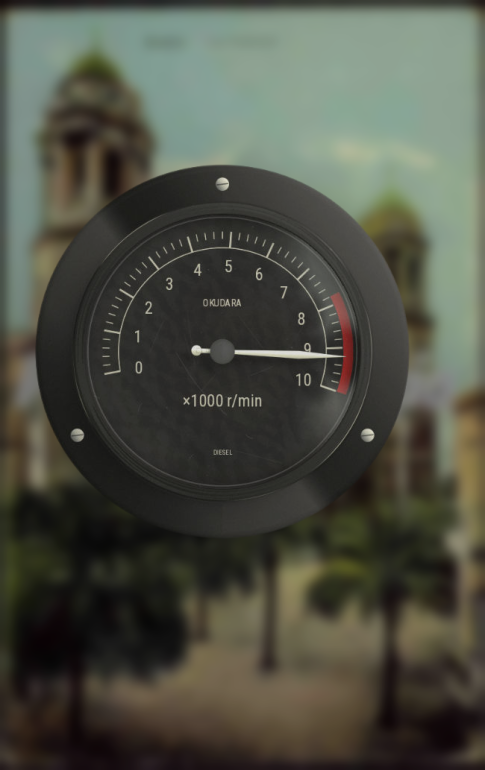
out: **9200** rpm
